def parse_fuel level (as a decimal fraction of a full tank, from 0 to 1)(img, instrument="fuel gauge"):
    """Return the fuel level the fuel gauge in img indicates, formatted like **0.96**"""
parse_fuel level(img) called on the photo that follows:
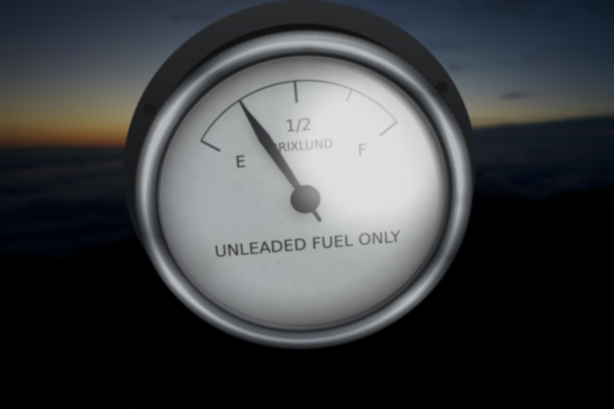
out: **0.25**
